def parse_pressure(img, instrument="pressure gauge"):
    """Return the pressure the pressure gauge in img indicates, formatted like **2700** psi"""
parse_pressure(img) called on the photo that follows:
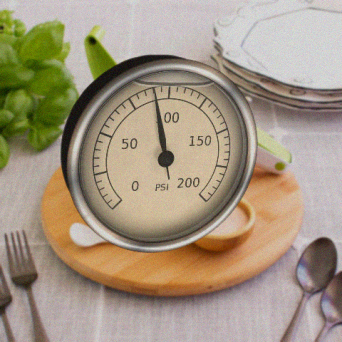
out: **90** psi
